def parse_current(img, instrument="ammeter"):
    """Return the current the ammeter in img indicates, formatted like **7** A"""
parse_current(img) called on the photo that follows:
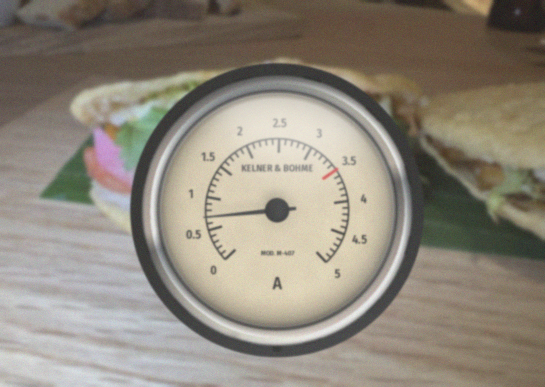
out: **0.7** A
